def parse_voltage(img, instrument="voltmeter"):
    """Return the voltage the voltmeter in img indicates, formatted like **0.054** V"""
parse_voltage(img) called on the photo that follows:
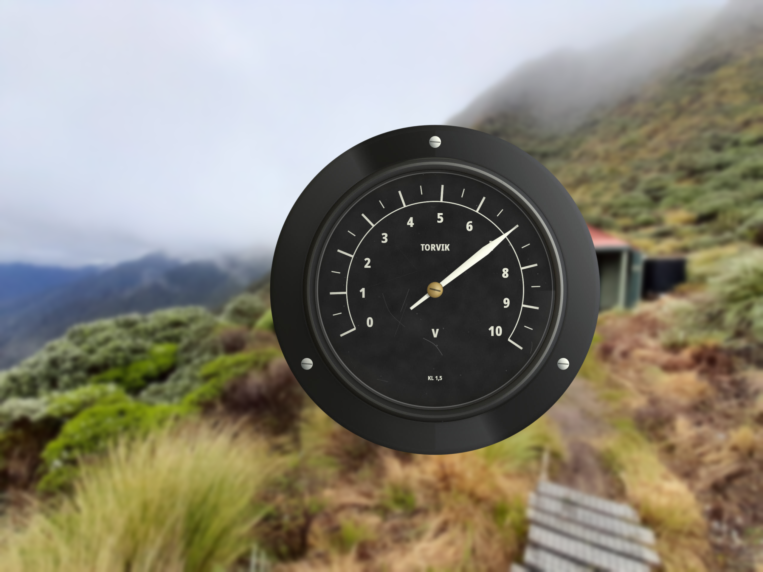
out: **7** V
